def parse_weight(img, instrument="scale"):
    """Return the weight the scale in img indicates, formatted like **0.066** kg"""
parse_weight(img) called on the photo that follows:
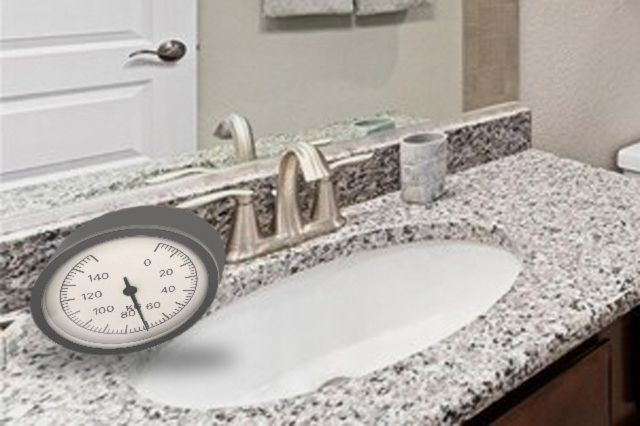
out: **70** kg
